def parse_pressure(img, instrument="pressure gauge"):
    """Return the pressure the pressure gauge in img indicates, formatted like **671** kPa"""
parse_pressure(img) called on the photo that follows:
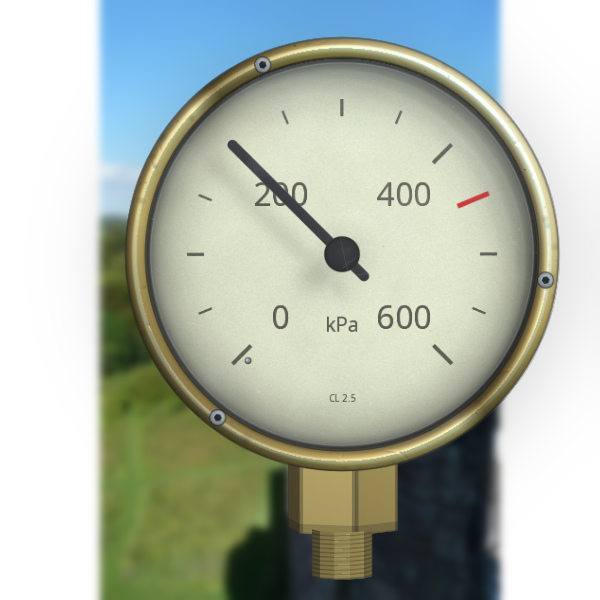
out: **200** kPa
